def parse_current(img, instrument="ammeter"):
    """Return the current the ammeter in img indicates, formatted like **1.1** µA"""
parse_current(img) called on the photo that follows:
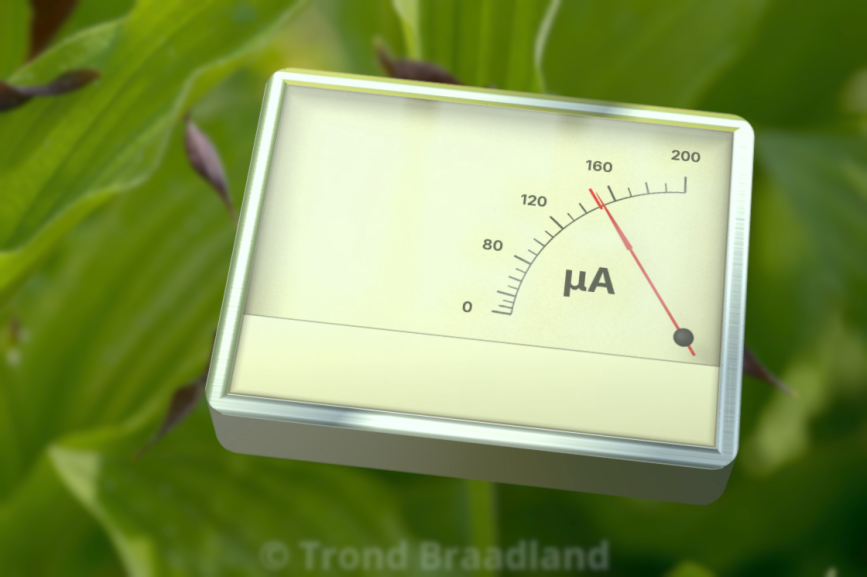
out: **150** µA
